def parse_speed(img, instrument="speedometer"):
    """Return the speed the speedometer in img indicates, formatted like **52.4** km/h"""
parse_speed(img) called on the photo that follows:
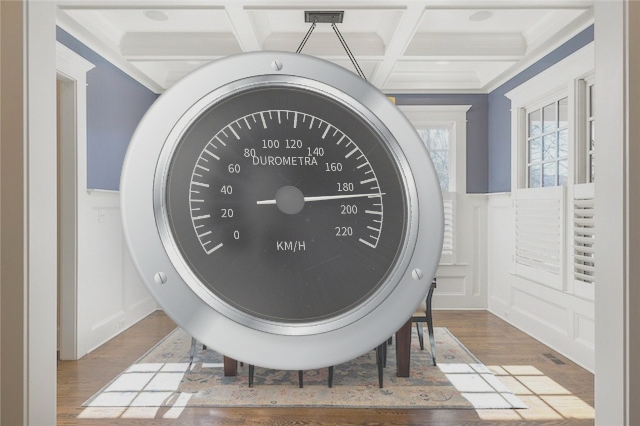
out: **190** km/h
